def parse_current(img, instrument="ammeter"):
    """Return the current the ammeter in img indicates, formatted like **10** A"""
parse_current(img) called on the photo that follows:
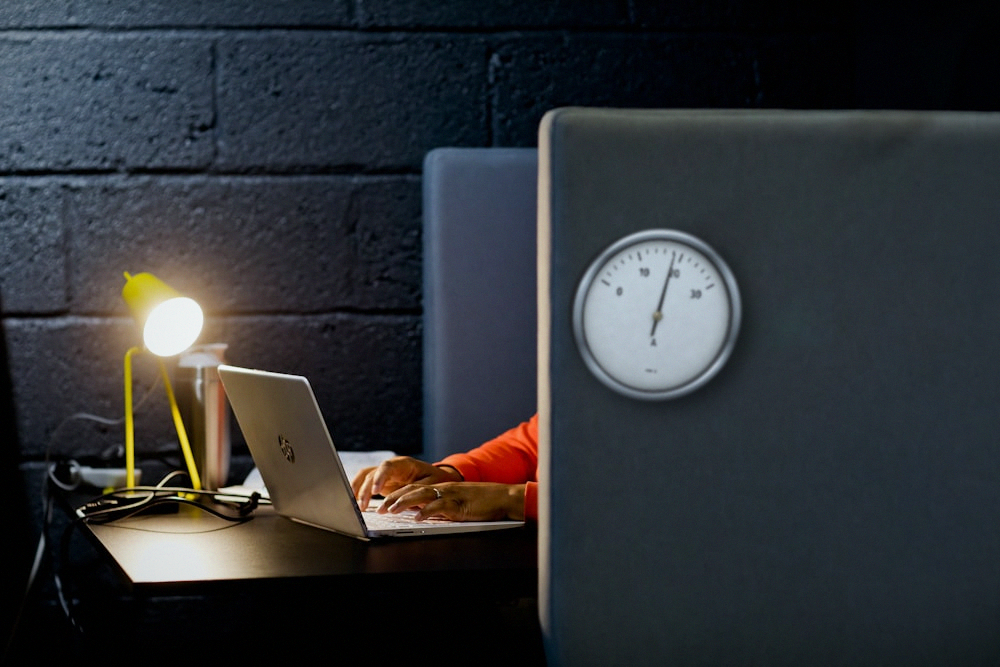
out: **18** A
